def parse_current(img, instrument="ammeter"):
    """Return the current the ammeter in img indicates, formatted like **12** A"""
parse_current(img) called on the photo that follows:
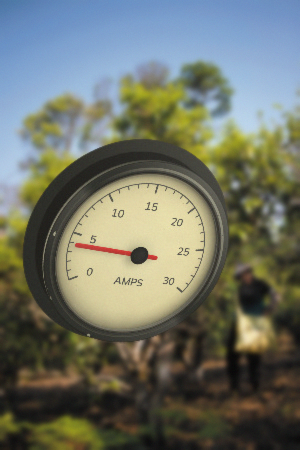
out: **4** A
